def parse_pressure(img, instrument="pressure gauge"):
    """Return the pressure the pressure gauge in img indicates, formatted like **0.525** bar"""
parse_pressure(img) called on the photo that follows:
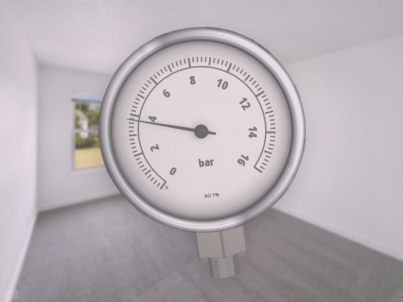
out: **3.8** bar
